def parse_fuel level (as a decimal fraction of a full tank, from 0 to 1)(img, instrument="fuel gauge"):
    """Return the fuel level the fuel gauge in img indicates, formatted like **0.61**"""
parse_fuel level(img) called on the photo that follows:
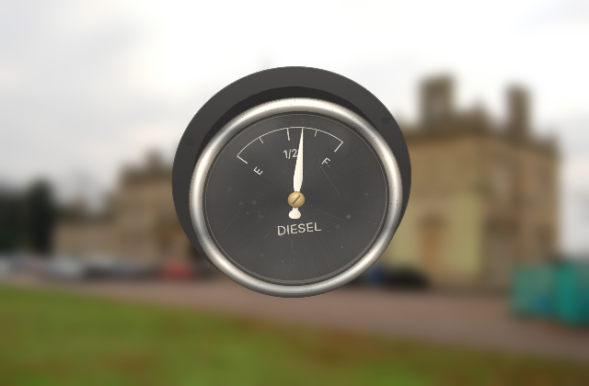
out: **0.625**
